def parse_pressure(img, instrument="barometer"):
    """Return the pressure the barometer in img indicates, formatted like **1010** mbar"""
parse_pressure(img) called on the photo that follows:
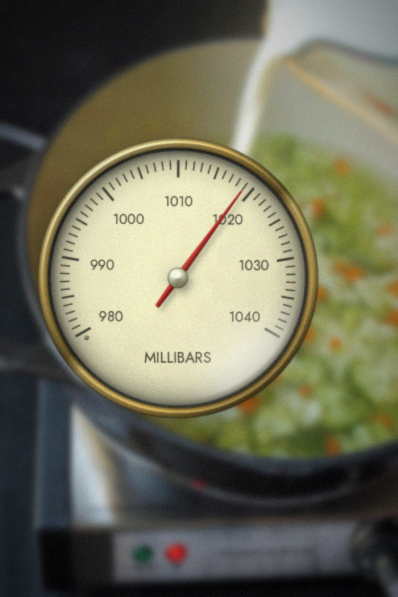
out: **1019** mbar
